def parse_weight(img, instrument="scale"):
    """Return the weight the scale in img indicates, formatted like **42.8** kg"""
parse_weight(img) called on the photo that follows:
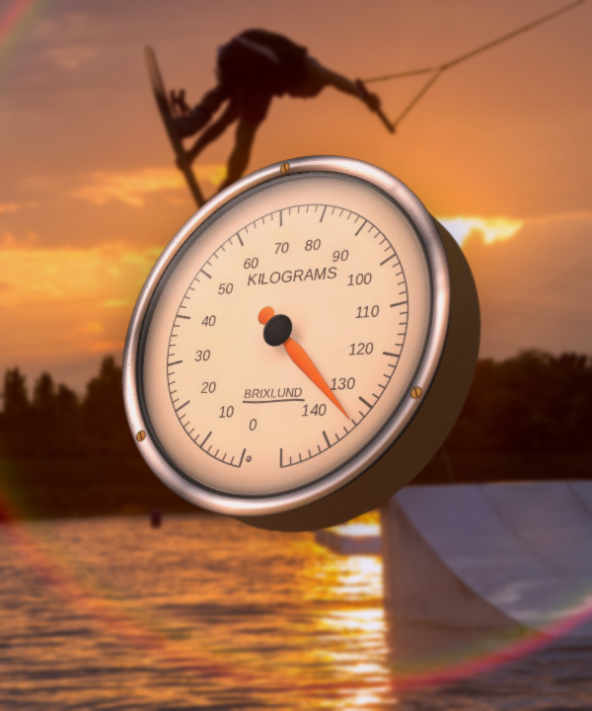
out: **134** kg
